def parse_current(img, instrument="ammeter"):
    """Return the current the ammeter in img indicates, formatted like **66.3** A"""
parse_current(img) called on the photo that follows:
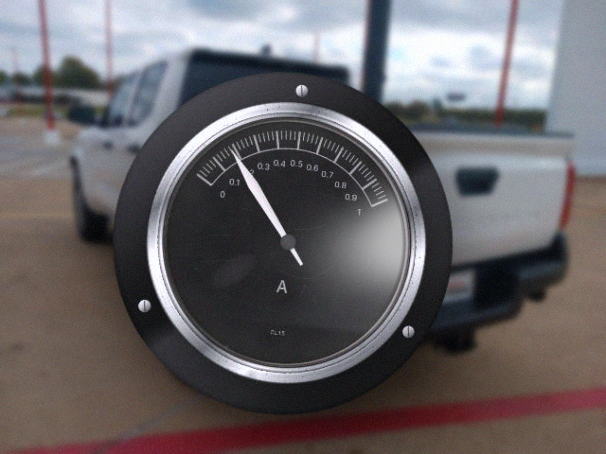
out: **0.18** A
